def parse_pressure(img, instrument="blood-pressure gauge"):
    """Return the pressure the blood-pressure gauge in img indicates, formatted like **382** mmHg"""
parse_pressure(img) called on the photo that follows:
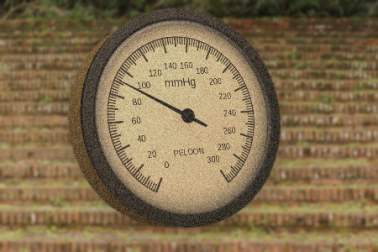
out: **90** mmHg
